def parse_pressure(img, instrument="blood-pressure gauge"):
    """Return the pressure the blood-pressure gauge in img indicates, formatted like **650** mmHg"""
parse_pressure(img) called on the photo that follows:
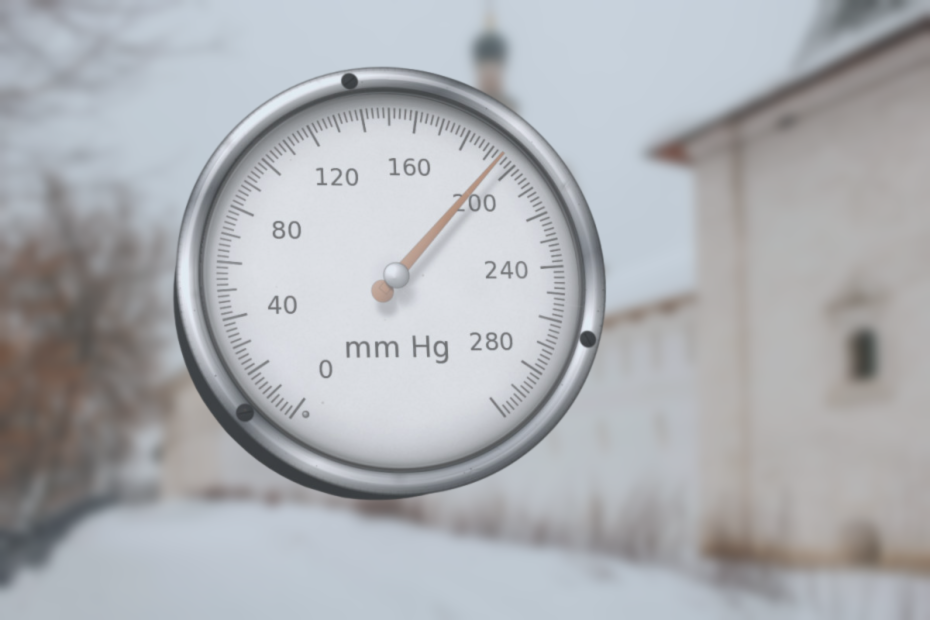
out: **194** mmHg
